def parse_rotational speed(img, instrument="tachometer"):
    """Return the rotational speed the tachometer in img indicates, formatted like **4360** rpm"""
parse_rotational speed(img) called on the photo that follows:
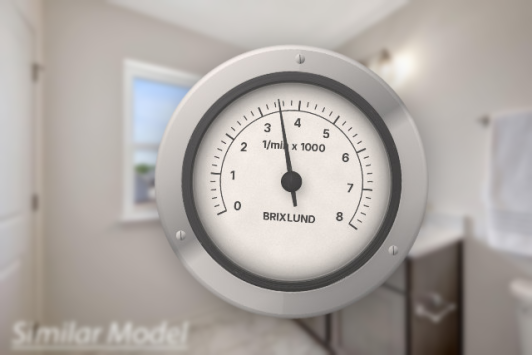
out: **3500** rpm
